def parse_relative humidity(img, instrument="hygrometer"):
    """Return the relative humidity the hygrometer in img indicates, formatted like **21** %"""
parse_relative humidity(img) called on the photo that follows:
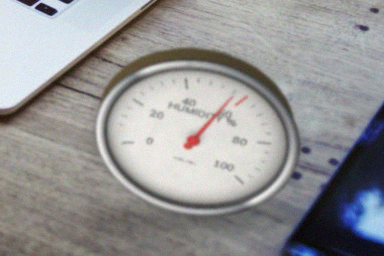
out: **56** %
